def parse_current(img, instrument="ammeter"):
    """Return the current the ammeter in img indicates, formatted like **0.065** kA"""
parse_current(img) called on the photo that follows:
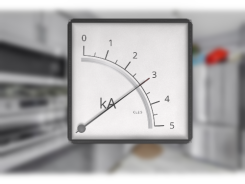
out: **3** kA
